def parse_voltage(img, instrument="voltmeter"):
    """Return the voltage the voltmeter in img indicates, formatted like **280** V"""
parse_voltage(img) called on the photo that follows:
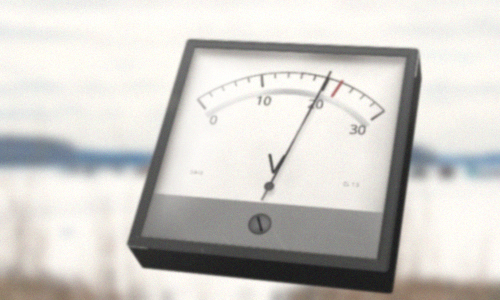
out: **20** V
